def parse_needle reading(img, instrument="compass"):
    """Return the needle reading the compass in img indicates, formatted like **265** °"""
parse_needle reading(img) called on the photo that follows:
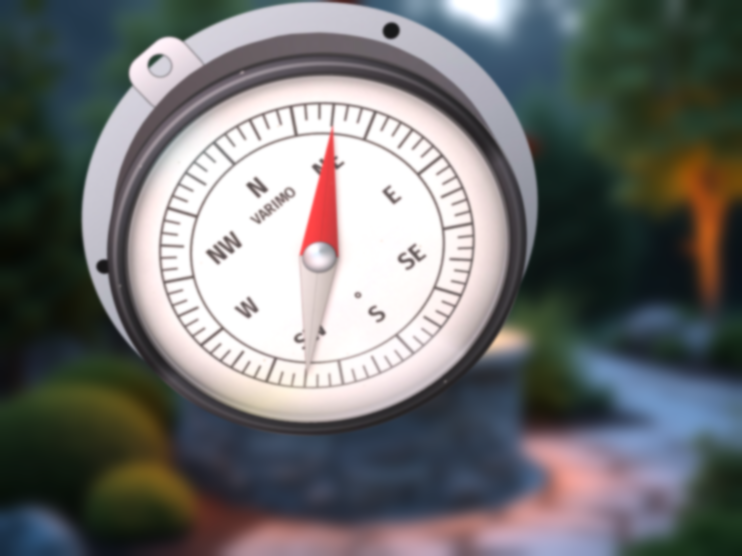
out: **45** °
